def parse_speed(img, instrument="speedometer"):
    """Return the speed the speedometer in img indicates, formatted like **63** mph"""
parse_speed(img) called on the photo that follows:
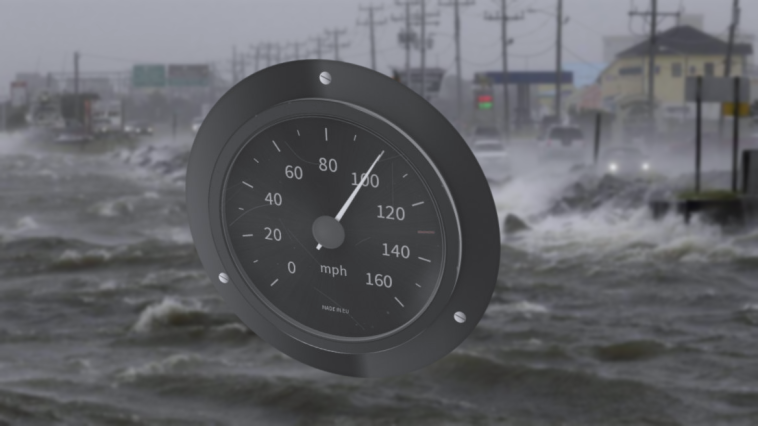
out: **100** mph
